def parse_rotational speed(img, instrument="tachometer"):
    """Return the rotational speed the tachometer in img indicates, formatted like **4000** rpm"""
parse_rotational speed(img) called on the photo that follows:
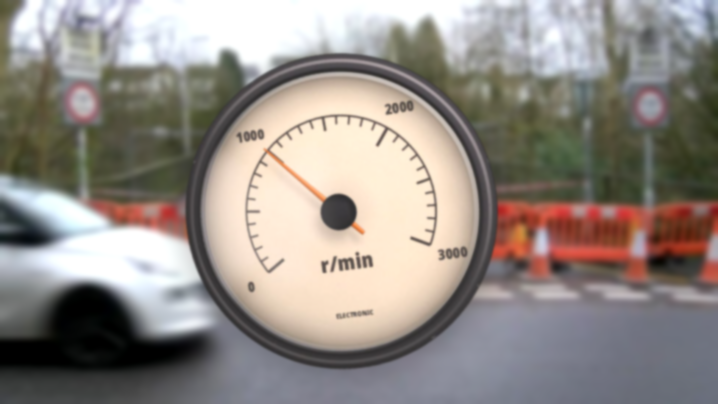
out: **1000** rpm
